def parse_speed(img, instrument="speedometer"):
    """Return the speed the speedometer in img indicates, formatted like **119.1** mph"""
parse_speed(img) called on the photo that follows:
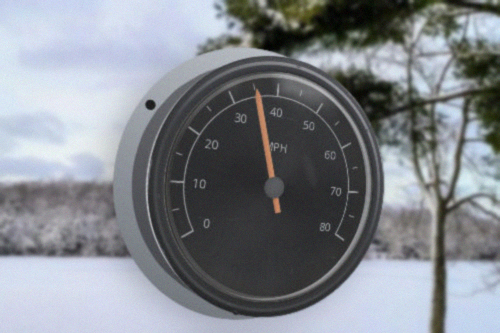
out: **35** mph
